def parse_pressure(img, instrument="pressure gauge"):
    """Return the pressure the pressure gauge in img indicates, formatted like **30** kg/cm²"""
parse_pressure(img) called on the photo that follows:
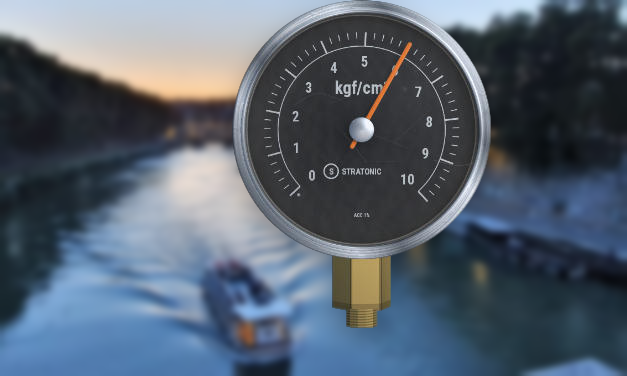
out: **6** kg/cm²
